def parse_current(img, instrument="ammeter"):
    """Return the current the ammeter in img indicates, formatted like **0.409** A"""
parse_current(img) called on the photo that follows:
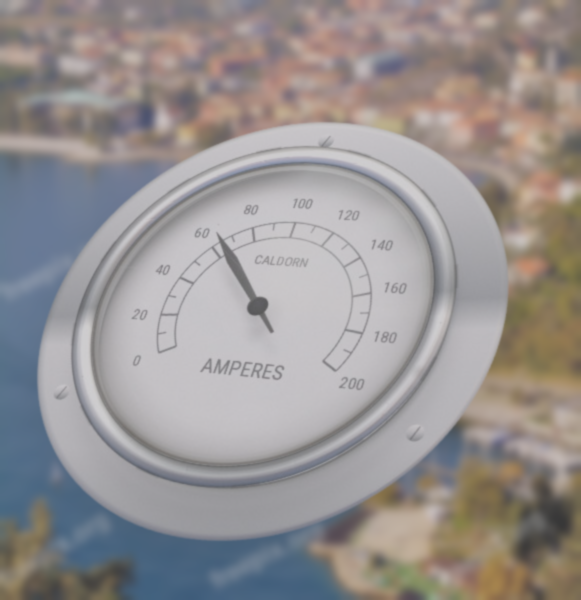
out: **65** A
